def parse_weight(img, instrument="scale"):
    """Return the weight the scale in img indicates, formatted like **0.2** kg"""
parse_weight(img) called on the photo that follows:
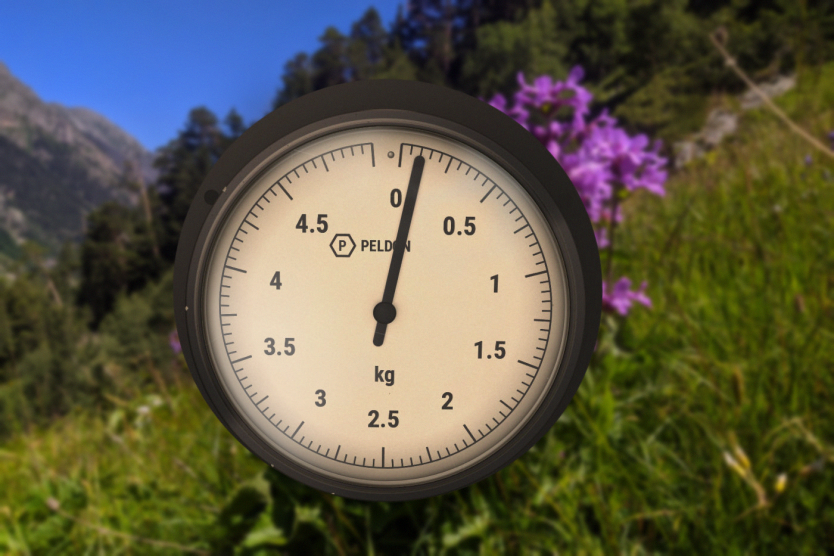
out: **0.1** kg
